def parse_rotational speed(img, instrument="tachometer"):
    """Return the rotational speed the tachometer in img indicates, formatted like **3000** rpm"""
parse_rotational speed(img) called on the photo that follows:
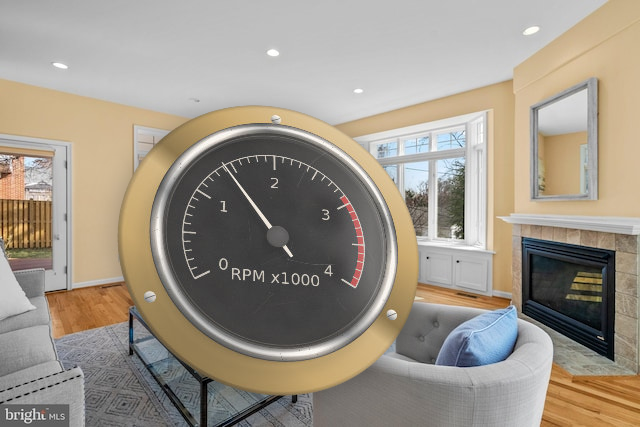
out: **1400** rpm
